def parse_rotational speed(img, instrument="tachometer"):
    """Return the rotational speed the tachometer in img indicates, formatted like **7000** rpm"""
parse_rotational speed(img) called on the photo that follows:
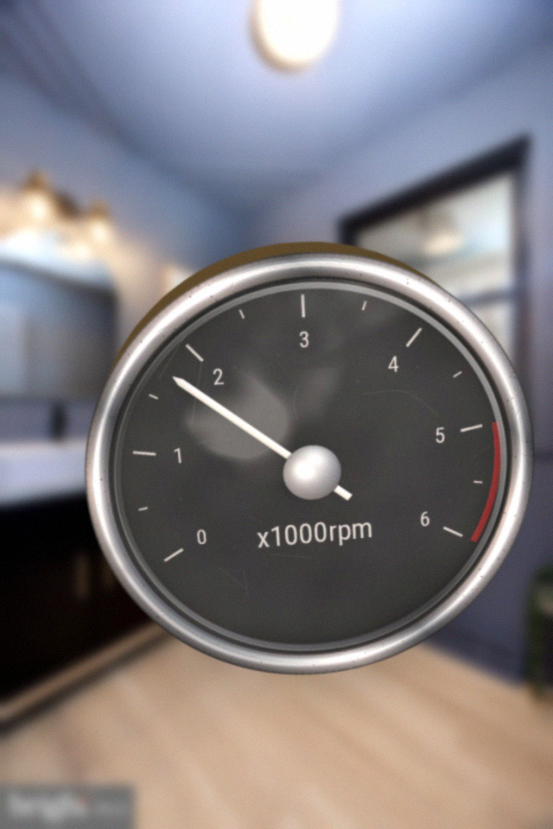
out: **1750** rpm
